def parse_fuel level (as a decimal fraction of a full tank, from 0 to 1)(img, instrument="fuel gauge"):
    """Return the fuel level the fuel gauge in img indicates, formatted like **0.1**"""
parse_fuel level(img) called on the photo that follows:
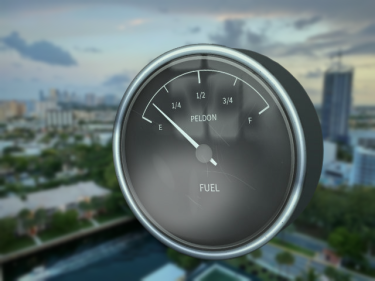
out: **0.125**
